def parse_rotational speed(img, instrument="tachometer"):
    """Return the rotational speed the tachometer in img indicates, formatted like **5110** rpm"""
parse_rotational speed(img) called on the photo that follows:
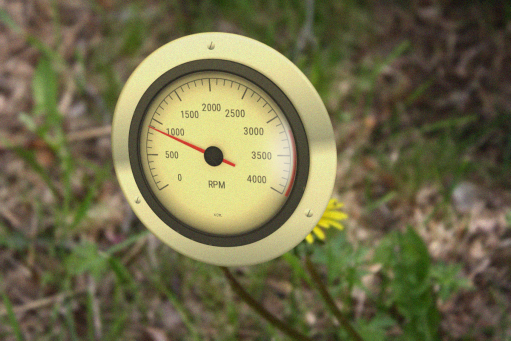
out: **900** rpm
